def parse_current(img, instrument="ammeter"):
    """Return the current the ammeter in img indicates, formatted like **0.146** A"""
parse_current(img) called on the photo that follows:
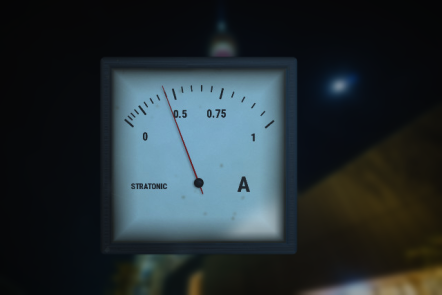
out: **0.45** A
